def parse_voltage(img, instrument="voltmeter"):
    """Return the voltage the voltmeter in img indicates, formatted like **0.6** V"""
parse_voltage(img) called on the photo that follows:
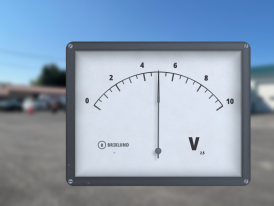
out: **5** V
